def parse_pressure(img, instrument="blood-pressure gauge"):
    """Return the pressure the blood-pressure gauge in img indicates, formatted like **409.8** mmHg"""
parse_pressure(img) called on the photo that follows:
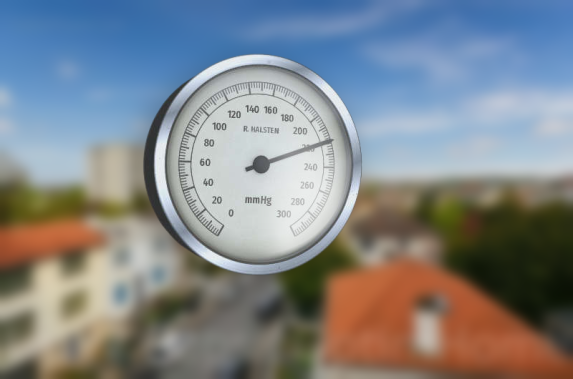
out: **220** mmHg
